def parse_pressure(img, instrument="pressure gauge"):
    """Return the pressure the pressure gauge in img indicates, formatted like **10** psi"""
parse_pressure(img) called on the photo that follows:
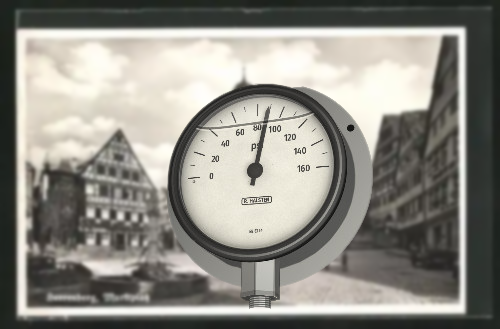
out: **90** psi
